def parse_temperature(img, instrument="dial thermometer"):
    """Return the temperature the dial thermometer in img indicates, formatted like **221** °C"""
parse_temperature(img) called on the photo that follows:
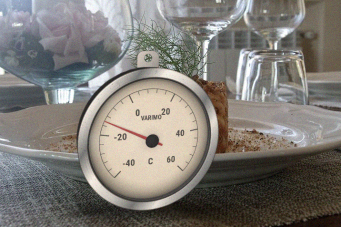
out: **-14** °C
